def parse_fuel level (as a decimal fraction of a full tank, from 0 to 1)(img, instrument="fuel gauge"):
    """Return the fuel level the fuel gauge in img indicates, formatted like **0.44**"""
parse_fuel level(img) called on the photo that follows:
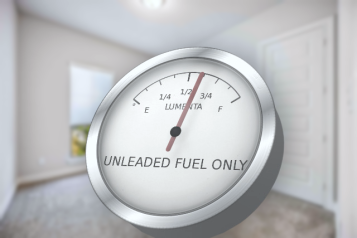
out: **0.625**
